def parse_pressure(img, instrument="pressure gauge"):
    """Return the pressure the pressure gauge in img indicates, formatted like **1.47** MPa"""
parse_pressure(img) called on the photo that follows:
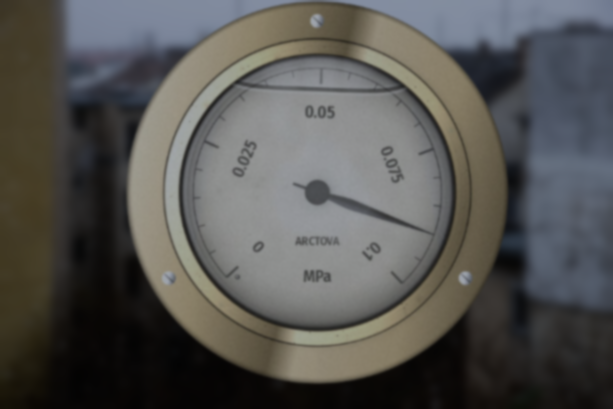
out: **0.09** MPa
